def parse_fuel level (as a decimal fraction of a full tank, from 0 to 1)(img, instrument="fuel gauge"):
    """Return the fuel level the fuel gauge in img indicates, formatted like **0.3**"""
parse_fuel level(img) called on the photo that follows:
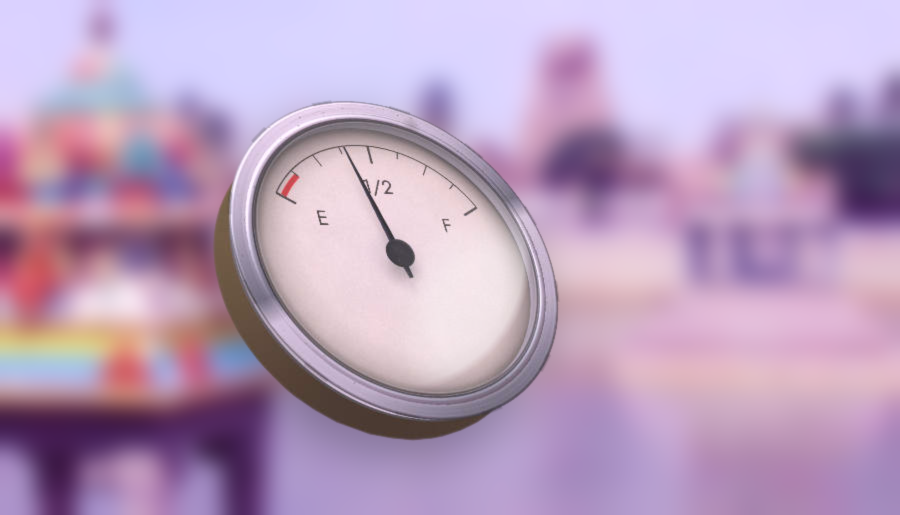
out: **0.375**
